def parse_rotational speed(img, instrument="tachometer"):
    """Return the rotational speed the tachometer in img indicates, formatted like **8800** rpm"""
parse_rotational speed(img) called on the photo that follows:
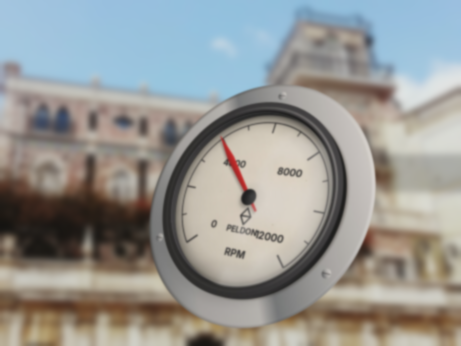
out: **4000** rpm
